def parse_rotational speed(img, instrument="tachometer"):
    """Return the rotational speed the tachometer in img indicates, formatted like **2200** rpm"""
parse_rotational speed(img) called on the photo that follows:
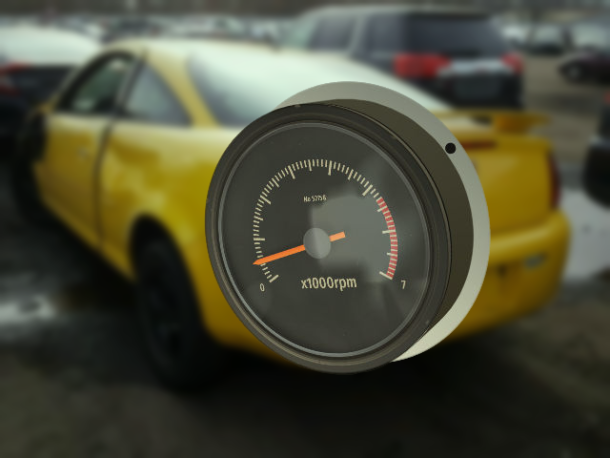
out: **500** rpm
